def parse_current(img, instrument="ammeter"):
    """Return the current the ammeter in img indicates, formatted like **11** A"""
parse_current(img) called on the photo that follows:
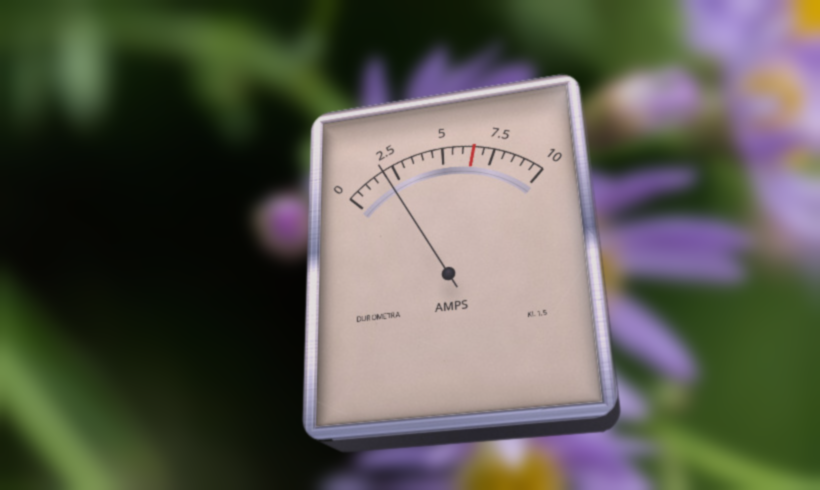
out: **2** A
